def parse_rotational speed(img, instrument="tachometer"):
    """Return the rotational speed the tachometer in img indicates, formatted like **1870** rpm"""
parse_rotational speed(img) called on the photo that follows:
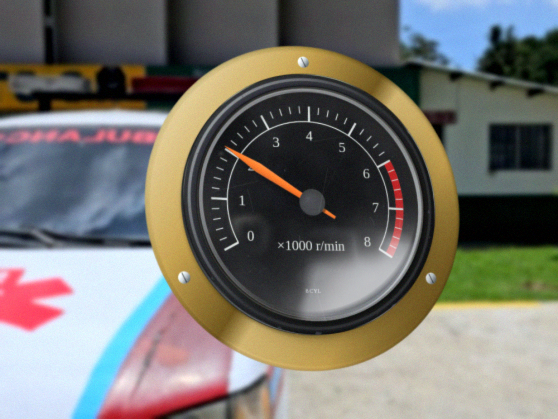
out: **2000** rpm
